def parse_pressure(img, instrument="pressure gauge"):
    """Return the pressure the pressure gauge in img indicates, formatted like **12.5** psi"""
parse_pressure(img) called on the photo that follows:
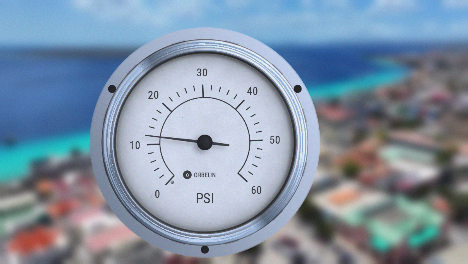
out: **12** psi
